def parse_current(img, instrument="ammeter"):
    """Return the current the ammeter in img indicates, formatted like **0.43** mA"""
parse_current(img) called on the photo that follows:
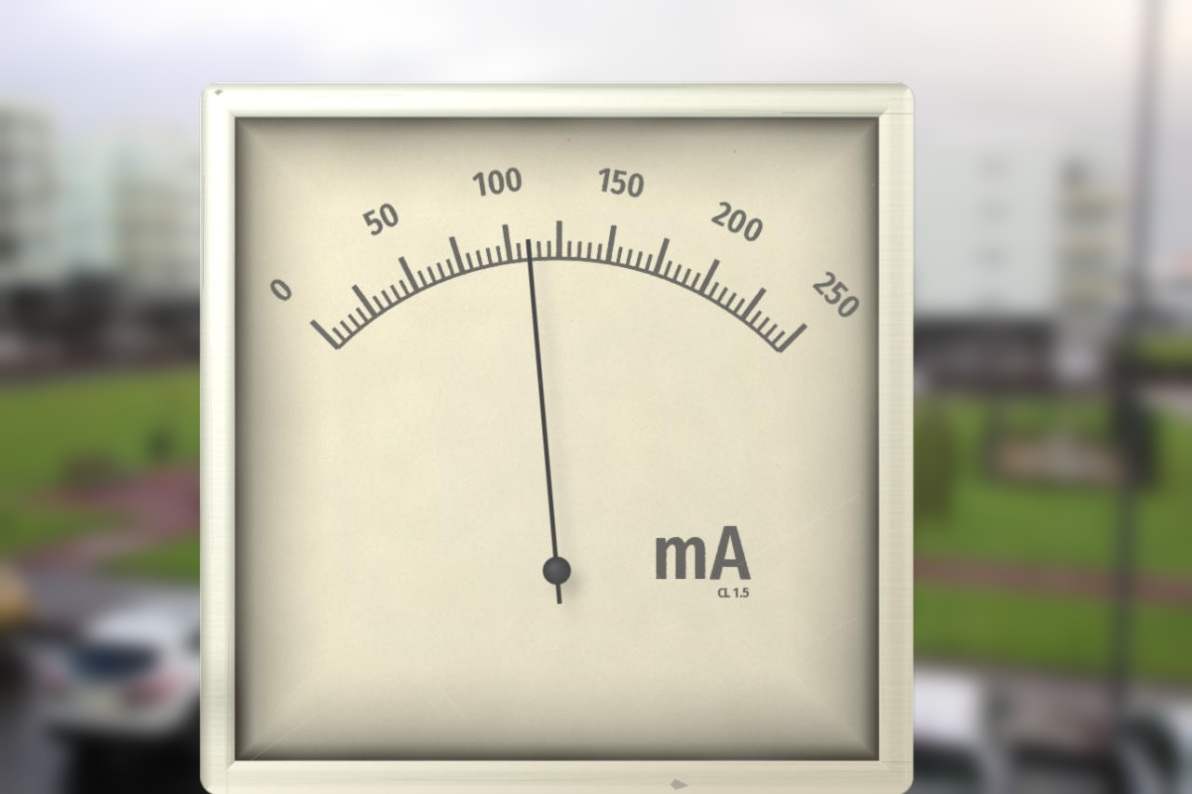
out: **110** mA
